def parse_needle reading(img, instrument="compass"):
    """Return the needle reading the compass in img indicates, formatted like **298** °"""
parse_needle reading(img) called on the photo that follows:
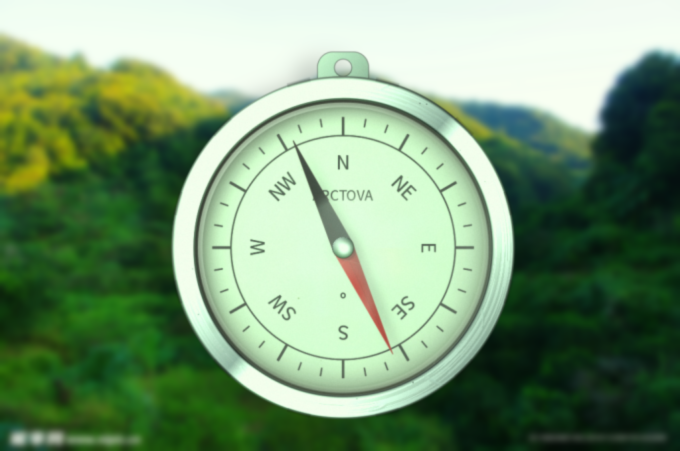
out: **155** °
